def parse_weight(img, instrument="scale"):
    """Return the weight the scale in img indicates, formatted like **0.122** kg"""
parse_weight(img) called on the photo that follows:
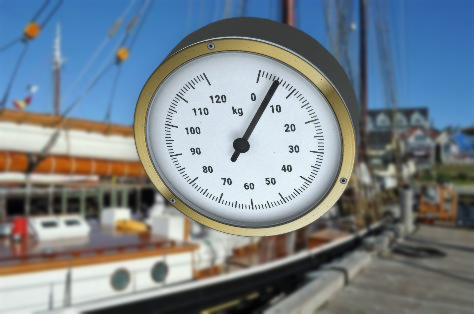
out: **5** kg
